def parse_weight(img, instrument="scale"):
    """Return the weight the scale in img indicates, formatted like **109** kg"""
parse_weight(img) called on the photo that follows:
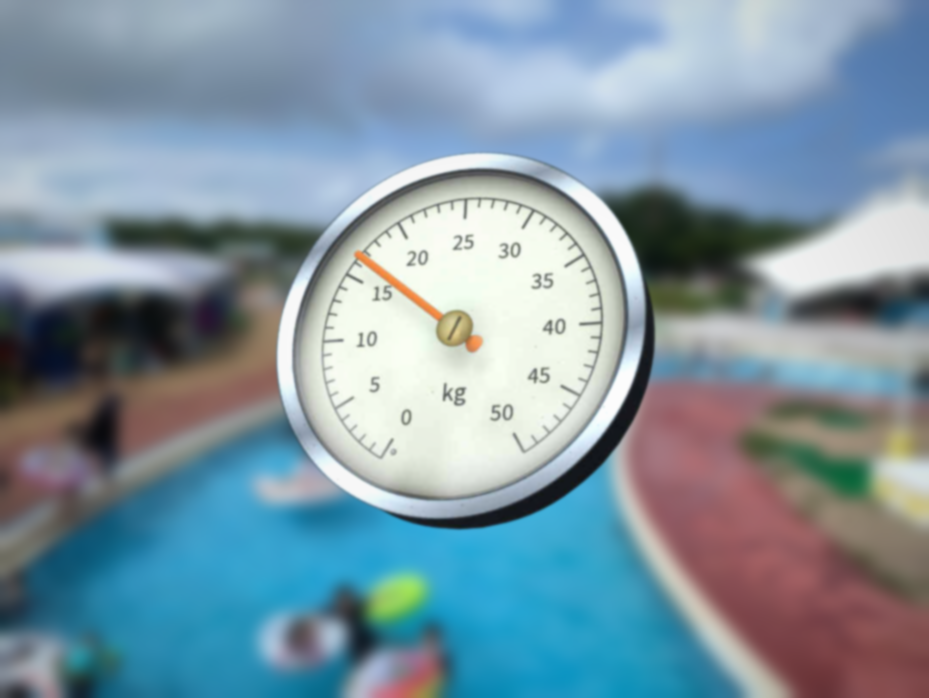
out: **16.5** kg
